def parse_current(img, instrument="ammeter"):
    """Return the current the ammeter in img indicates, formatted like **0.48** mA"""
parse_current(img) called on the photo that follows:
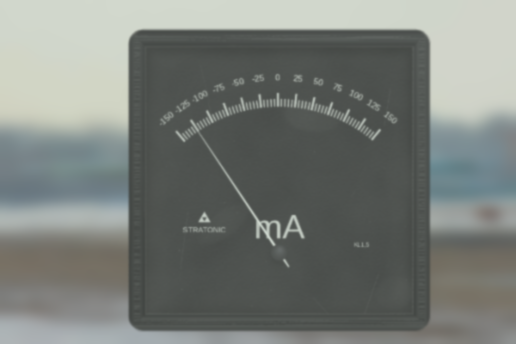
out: **-125** mA
